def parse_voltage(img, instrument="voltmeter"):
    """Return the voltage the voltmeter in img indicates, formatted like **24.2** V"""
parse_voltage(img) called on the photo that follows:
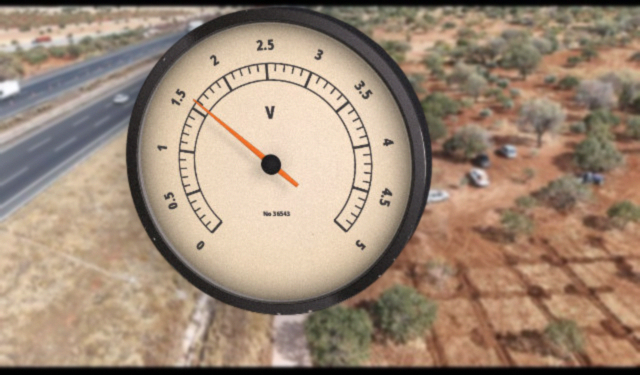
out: **1.6** V
